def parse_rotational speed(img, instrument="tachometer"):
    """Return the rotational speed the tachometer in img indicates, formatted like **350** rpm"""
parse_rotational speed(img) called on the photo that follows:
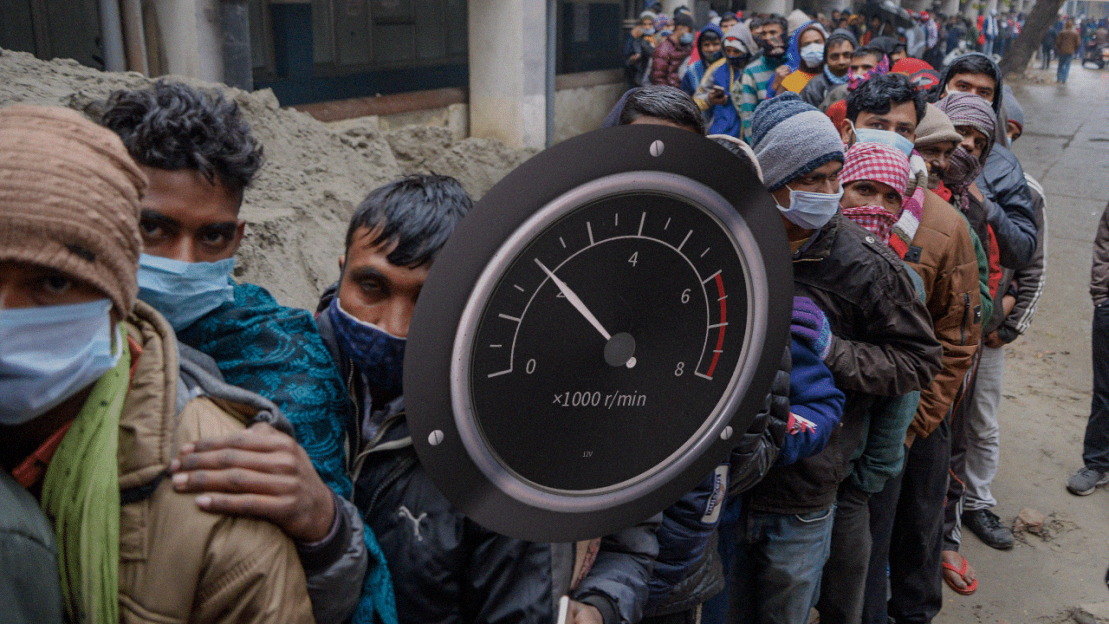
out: **2000** rpm
